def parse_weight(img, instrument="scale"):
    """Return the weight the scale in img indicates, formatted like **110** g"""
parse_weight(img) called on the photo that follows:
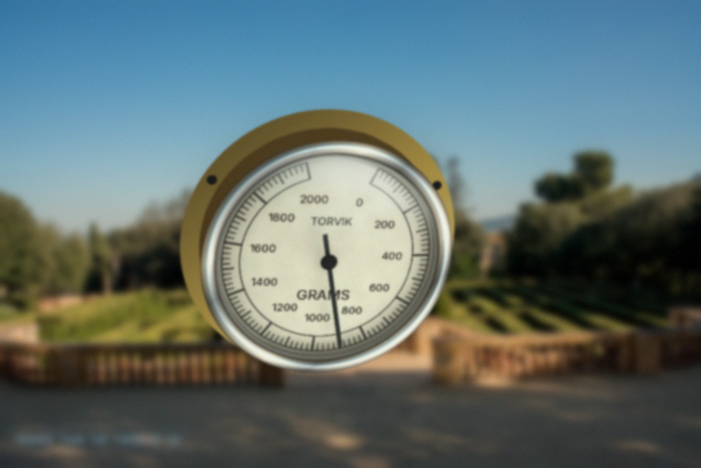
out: **900** g
